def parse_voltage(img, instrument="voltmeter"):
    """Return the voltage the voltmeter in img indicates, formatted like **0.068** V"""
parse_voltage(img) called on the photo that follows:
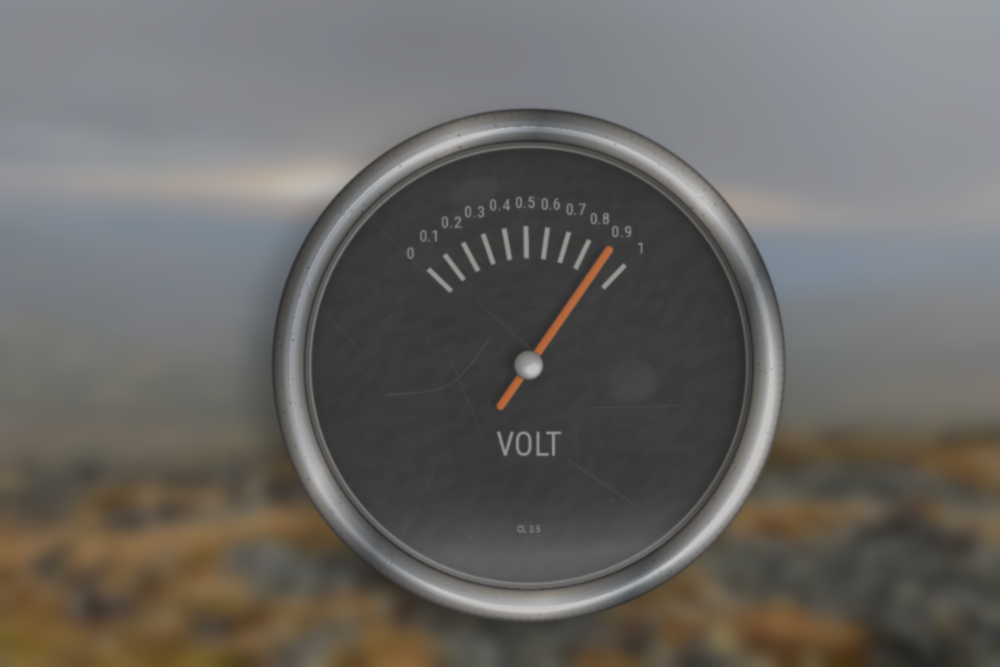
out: **0.9** V
